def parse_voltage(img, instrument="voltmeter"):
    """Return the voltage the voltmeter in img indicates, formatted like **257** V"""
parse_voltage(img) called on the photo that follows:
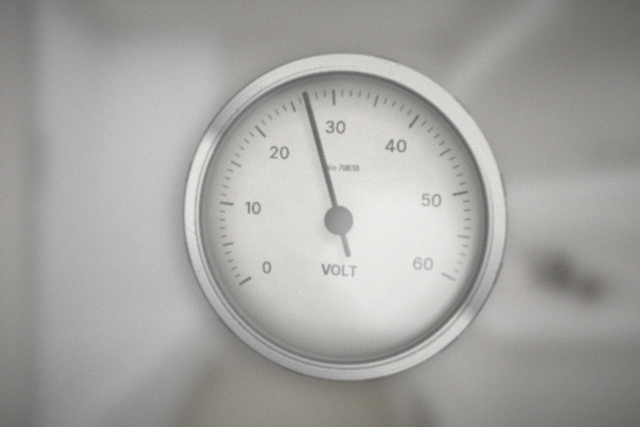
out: **27** V
